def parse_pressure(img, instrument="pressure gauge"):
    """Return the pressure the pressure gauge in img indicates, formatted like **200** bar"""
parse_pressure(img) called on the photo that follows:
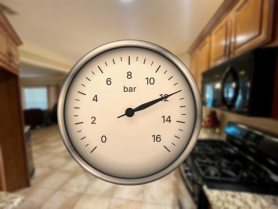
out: **12** bar
